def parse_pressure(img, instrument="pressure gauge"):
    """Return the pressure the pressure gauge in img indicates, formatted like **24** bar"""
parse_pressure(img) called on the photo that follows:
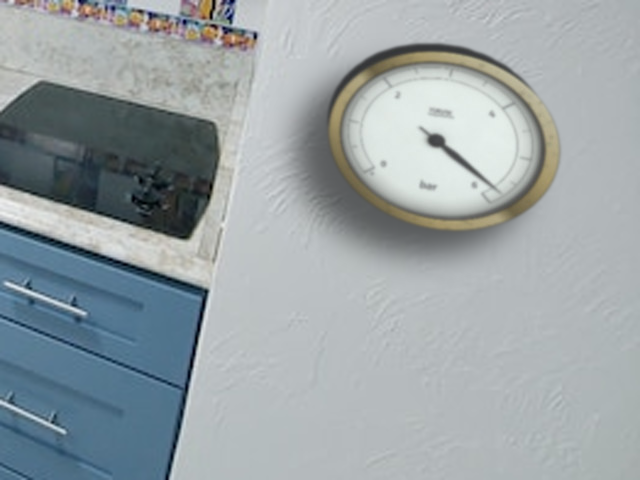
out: **5.75** bar
